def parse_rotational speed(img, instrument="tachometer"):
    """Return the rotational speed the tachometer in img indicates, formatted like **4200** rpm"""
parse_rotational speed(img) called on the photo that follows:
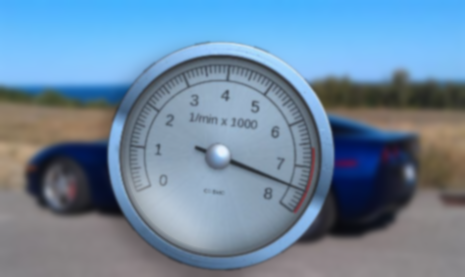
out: **7500** rpm
